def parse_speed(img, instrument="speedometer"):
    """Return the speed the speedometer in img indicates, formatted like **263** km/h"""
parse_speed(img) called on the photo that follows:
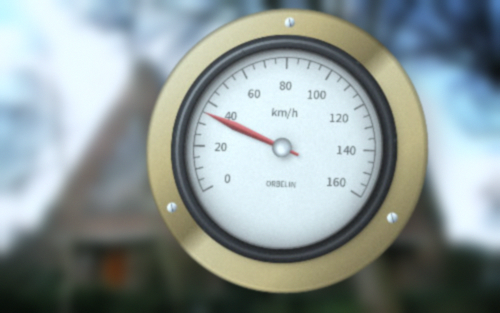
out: **35** km/h
